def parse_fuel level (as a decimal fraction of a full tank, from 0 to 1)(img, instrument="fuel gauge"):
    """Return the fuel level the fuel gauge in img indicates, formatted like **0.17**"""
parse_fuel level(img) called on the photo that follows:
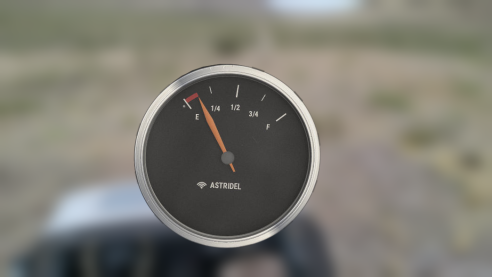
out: **0.125**
